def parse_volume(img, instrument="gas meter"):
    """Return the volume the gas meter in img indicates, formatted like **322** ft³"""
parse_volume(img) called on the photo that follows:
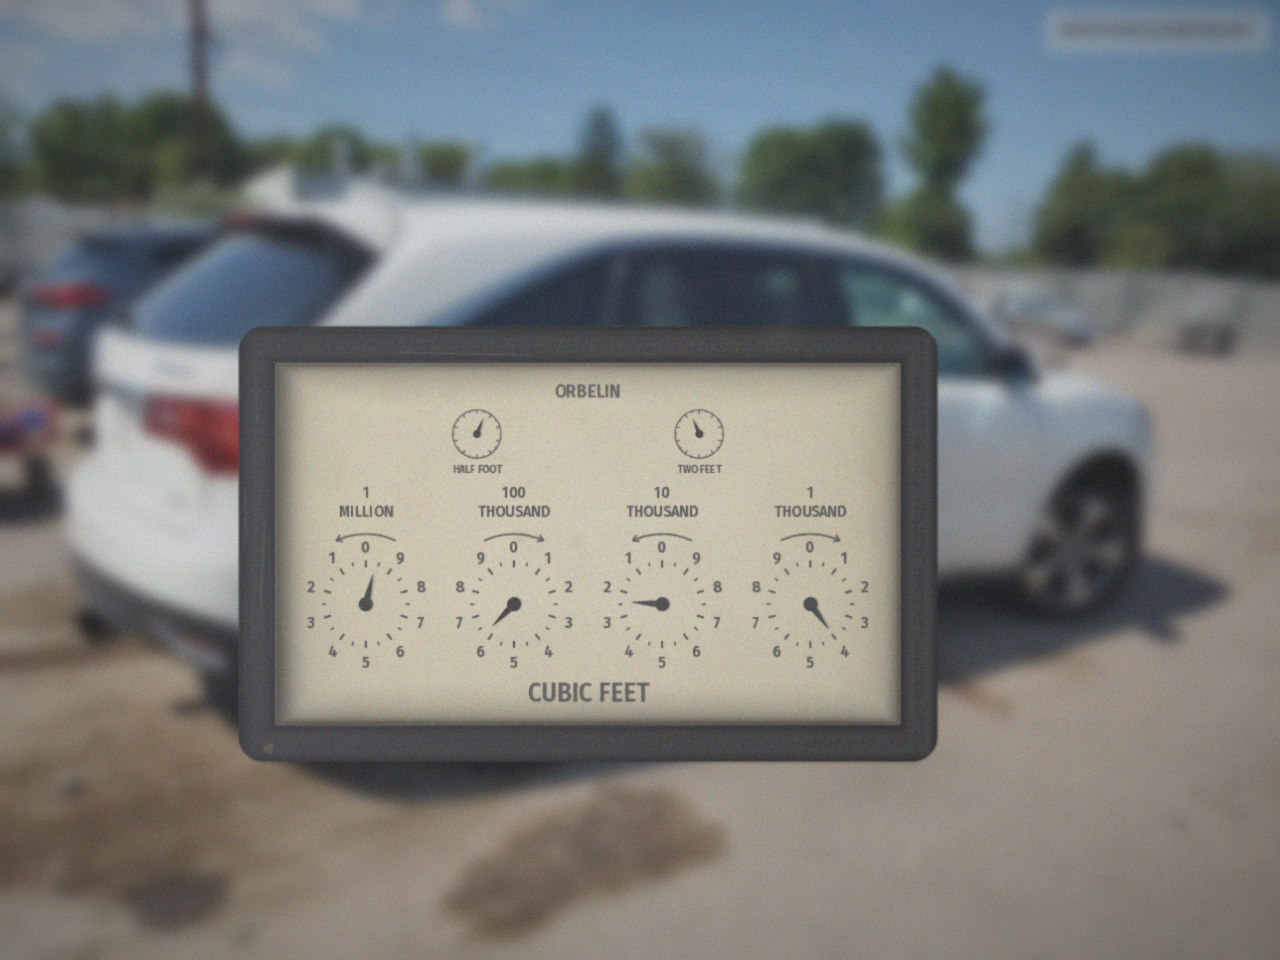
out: **962400** ft³
